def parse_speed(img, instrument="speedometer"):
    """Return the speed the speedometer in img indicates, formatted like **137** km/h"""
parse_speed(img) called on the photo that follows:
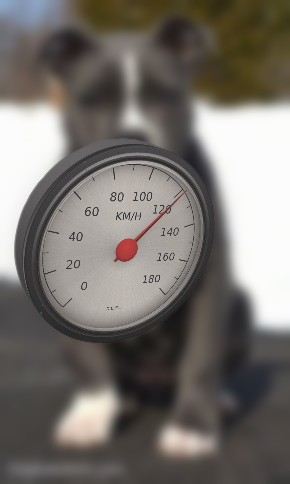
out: **120** km/h
